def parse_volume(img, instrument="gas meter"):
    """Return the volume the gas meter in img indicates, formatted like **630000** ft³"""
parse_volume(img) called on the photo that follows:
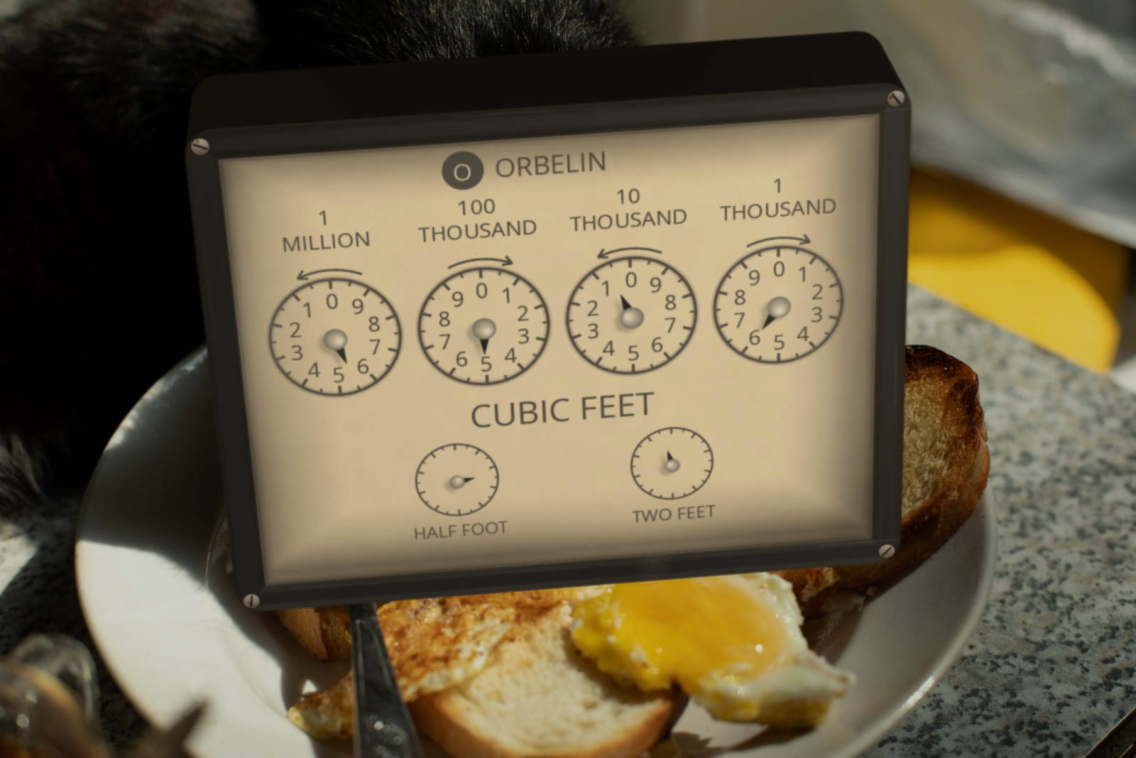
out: **550600** ft³
